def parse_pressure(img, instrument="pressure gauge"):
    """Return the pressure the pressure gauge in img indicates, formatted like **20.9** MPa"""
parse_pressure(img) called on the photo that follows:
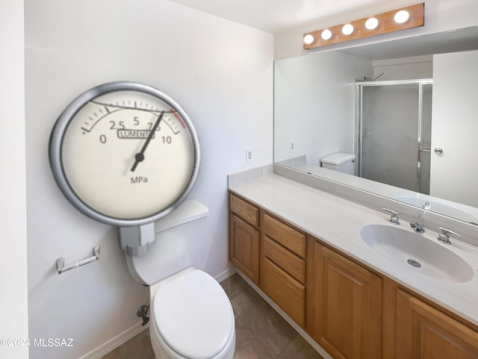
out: **7.5** MPa
